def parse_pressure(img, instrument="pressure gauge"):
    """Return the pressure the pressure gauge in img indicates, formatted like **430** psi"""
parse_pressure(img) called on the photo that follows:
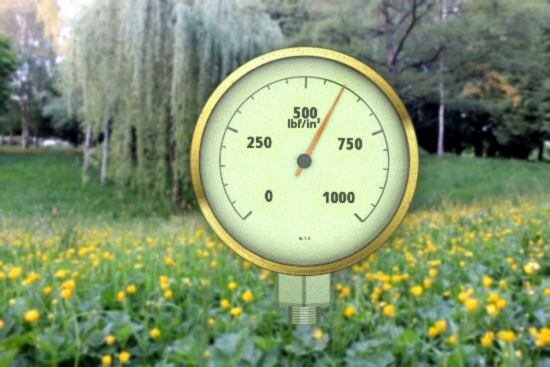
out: **600** psi
